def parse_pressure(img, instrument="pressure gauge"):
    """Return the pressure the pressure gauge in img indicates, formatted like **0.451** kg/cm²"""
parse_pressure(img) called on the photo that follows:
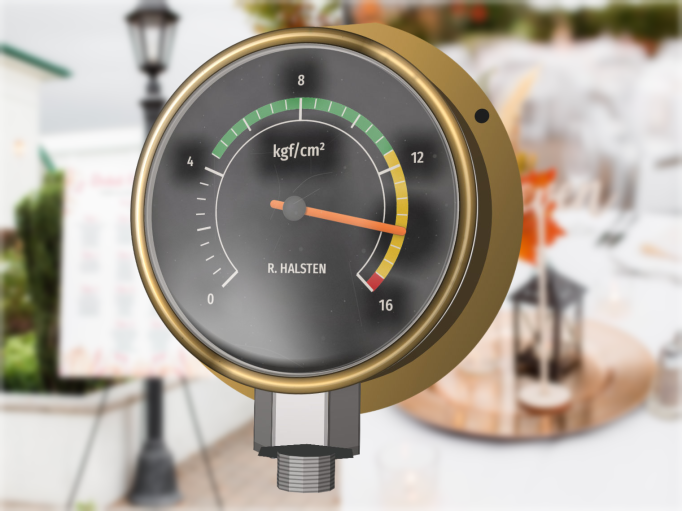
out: **14** kg/cm²
